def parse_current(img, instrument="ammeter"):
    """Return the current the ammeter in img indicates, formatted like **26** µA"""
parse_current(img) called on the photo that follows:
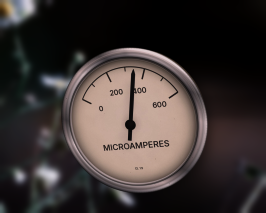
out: **350** µA
